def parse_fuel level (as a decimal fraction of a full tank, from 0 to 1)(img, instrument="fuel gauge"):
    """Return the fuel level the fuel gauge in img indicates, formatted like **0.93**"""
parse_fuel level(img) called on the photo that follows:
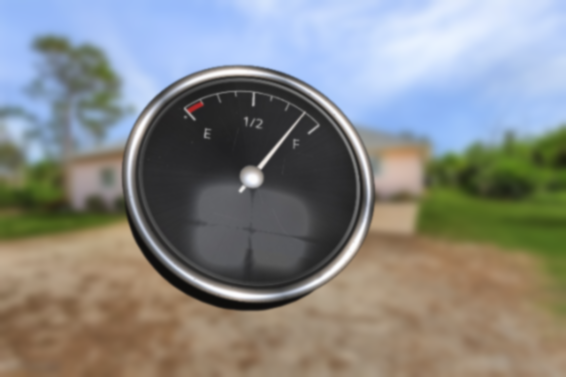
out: **0.875**
